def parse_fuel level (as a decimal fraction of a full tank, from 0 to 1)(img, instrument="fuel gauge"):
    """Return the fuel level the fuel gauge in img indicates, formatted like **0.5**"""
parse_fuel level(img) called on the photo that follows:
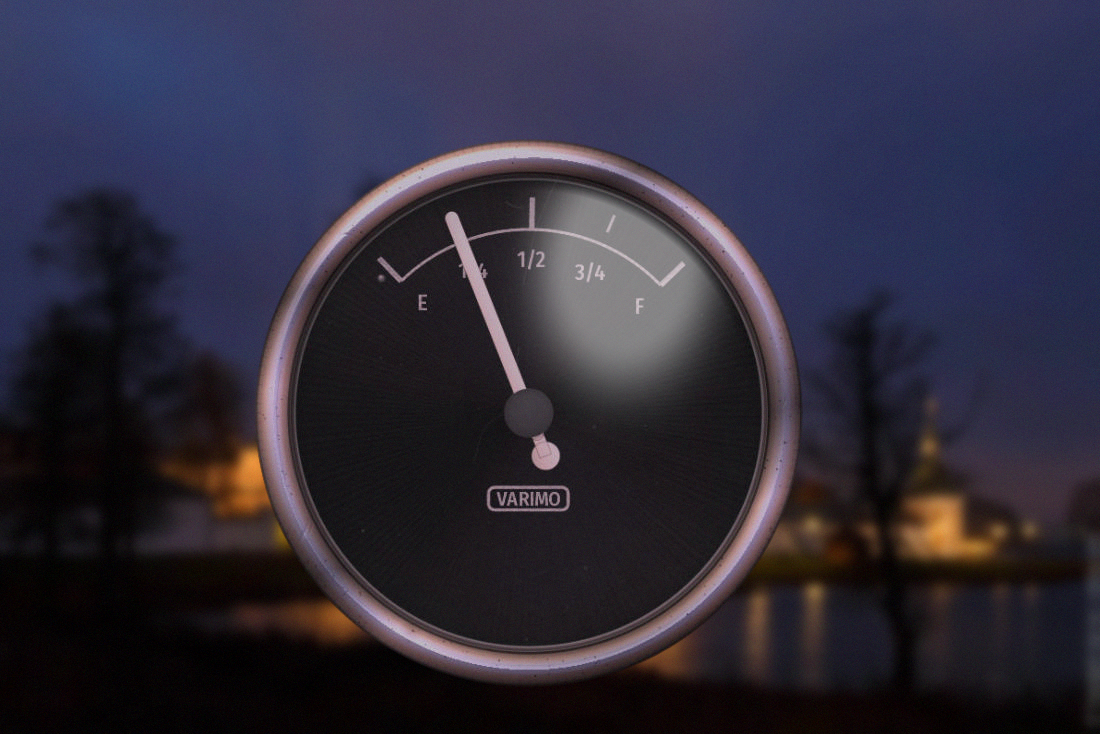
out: **0.25**
